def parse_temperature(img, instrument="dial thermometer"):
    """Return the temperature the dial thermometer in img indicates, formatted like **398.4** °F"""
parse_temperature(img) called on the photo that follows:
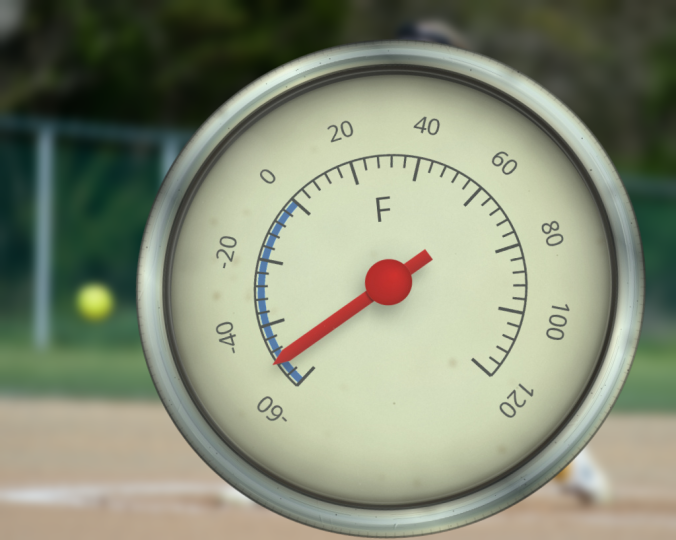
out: **-52** °F
